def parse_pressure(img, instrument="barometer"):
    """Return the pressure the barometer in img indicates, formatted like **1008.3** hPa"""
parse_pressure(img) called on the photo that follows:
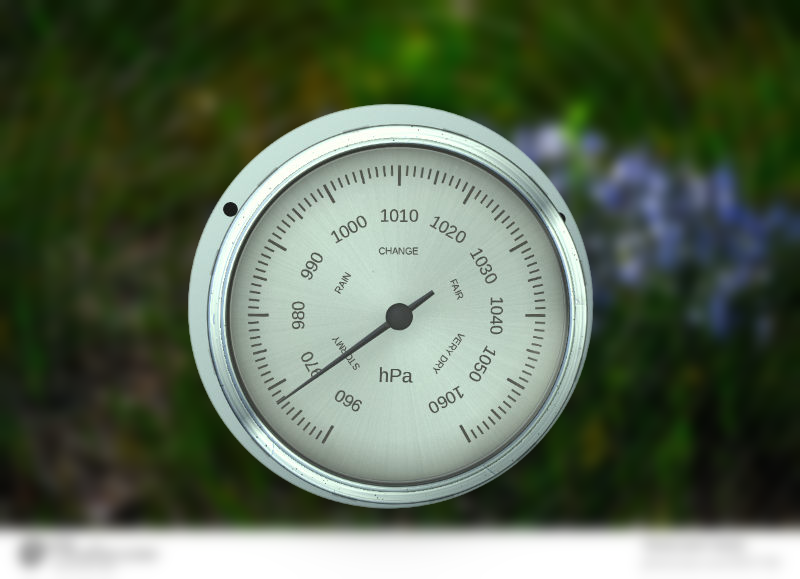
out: **968** hPa
